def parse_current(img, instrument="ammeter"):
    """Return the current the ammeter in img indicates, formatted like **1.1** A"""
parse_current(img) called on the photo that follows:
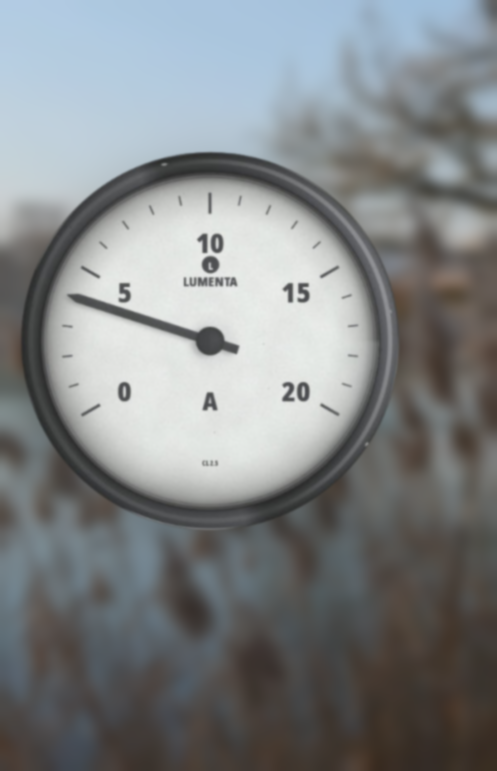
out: **4** A
